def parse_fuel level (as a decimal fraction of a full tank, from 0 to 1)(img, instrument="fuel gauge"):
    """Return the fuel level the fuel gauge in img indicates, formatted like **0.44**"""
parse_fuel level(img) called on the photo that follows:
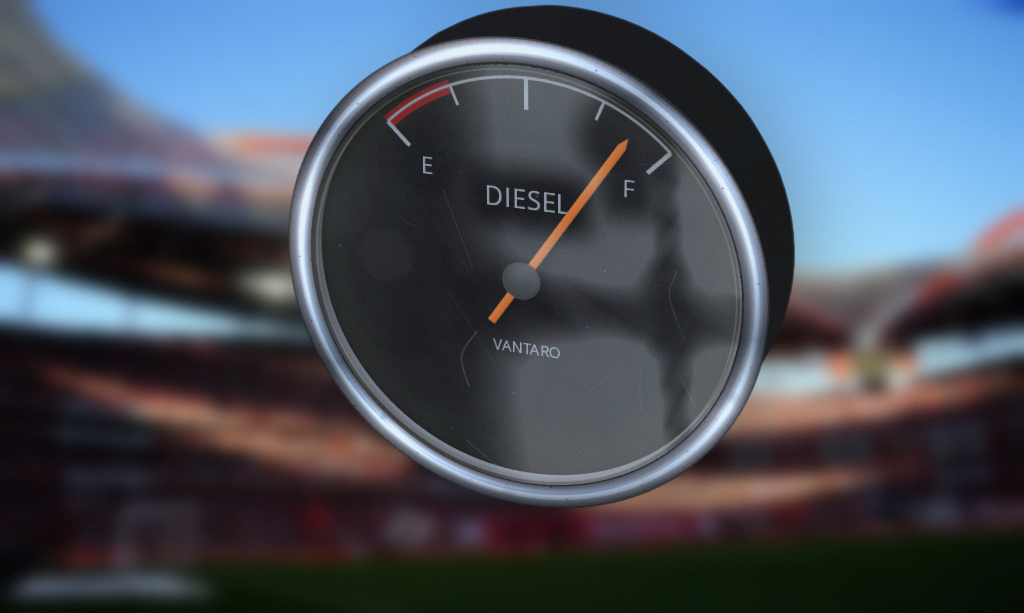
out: **0.875**
